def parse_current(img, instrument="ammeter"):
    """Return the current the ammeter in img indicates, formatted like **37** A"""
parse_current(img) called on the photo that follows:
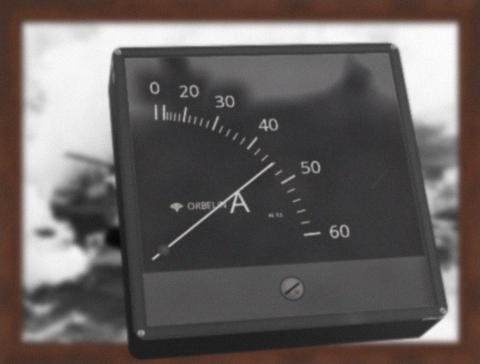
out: **46** A
